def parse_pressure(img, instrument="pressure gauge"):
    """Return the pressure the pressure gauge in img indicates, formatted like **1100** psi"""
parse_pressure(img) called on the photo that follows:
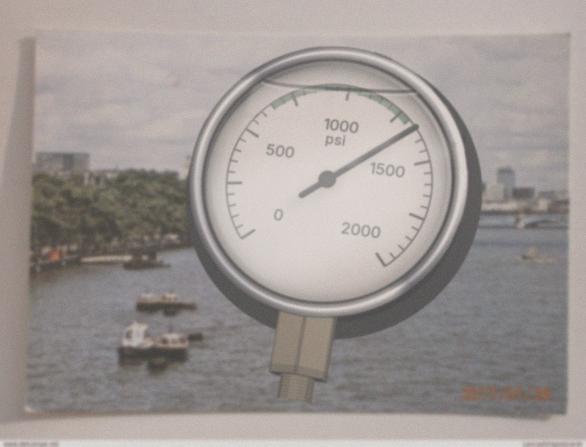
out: **1350** psi
